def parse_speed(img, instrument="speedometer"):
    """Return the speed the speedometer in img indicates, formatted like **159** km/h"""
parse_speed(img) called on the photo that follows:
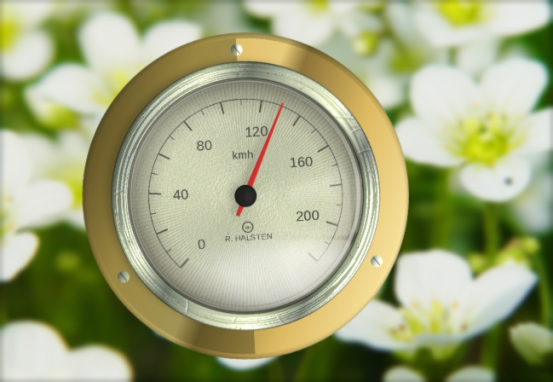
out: **130** km/h
